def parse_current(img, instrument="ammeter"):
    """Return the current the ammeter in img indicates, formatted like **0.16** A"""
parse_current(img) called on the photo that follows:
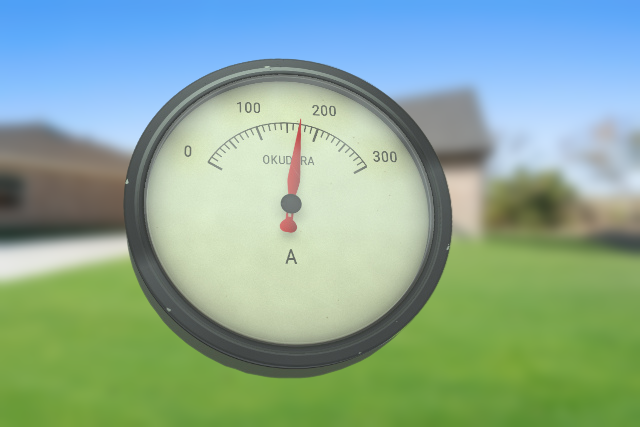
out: **170** A
